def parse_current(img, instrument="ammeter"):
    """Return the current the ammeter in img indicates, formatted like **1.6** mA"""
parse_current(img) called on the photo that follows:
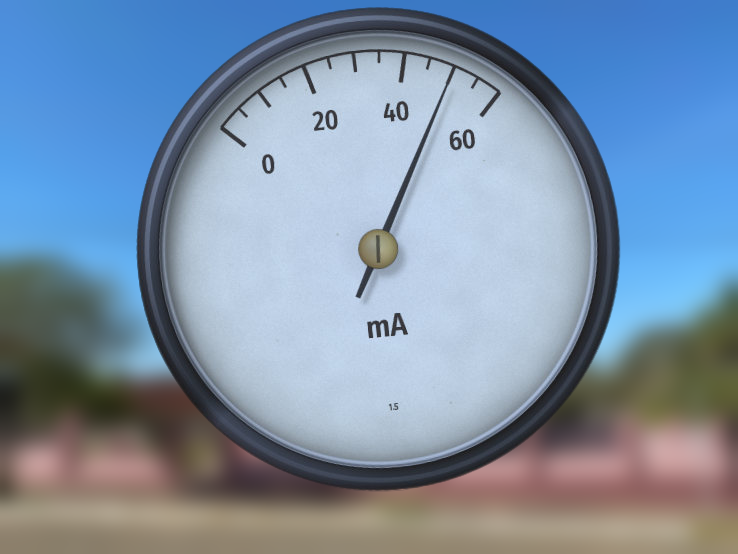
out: **50** mA
